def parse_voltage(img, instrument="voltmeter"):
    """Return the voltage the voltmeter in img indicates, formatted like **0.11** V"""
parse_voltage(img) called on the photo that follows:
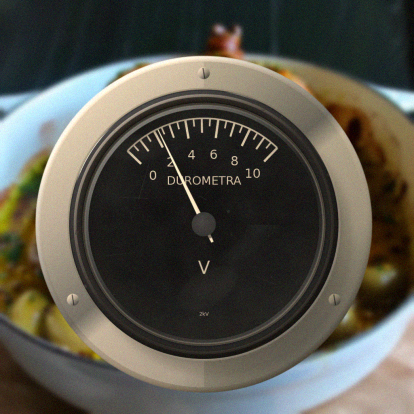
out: **2.25** V
